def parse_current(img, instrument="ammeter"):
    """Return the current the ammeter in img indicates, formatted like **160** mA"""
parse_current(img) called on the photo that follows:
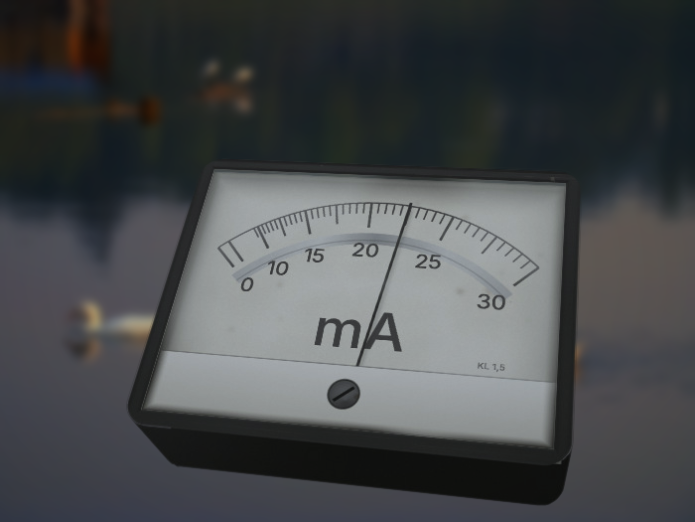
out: **22.5** mA
